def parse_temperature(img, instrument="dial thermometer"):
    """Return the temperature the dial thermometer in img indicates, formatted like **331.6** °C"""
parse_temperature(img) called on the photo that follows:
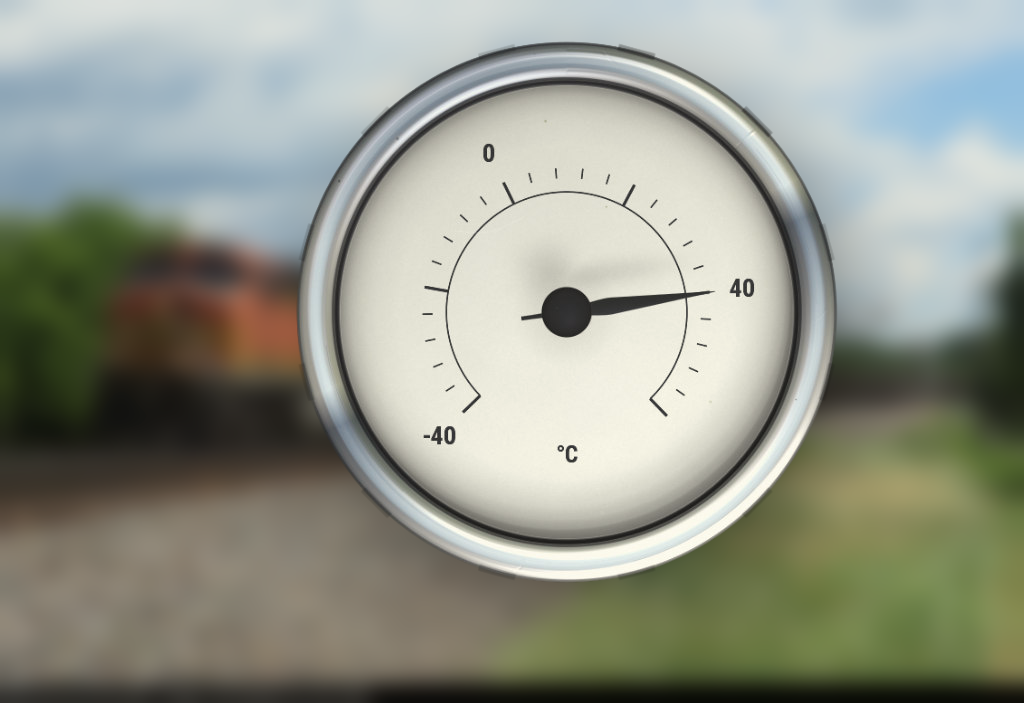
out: **40** °C
